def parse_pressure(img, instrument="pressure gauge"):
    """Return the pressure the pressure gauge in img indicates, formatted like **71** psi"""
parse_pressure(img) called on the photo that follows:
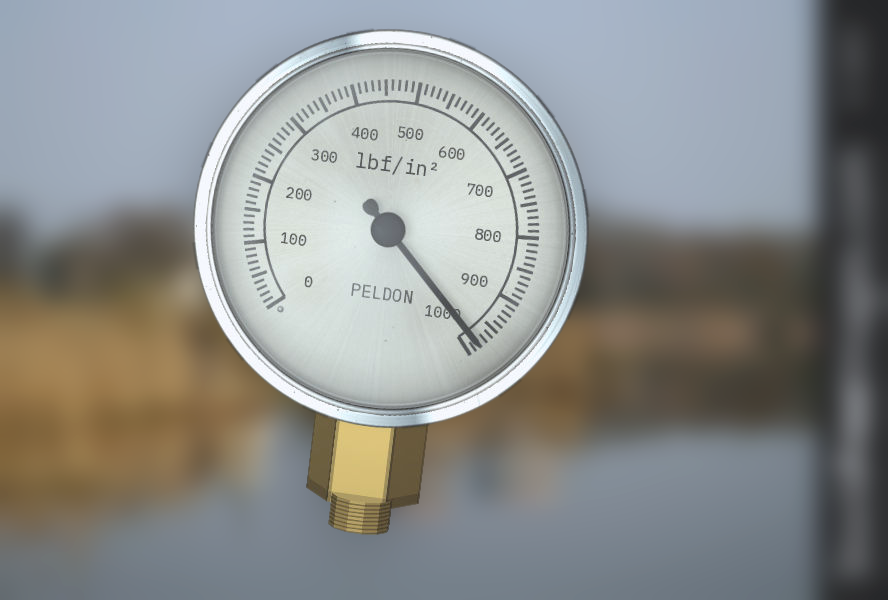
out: **980** psi
